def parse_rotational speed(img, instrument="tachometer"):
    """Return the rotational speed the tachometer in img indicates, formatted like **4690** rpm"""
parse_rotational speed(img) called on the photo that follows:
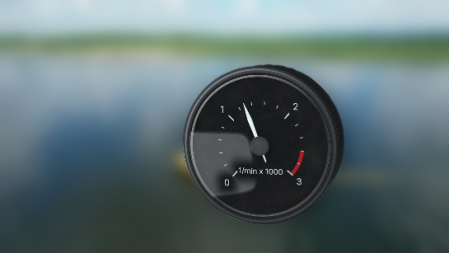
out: **1300** rpm
